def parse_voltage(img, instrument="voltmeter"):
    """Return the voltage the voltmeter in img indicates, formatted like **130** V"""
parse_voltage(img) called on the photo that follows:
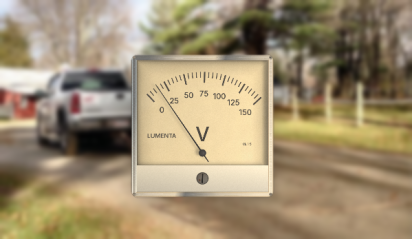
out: **15** V
